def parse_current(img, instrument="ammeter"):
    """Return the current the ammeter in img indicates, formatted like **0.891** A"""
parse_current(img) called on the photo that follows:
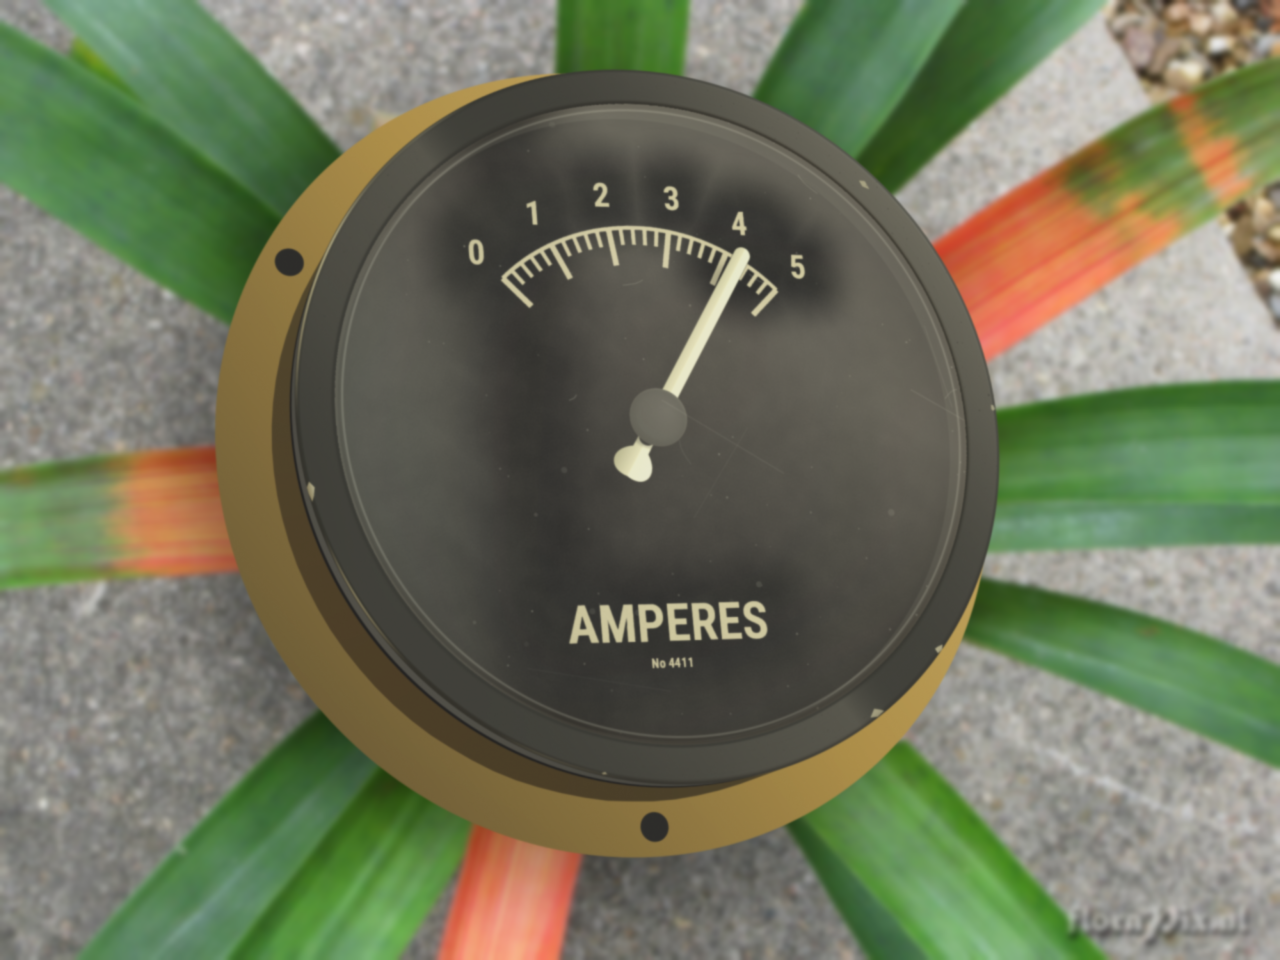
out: **4.2** A
